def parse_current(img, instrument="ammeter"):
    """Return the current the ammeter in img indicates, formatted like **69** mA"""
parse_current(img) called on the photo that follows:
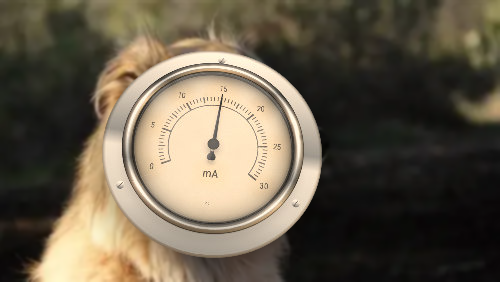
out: **15** mA
